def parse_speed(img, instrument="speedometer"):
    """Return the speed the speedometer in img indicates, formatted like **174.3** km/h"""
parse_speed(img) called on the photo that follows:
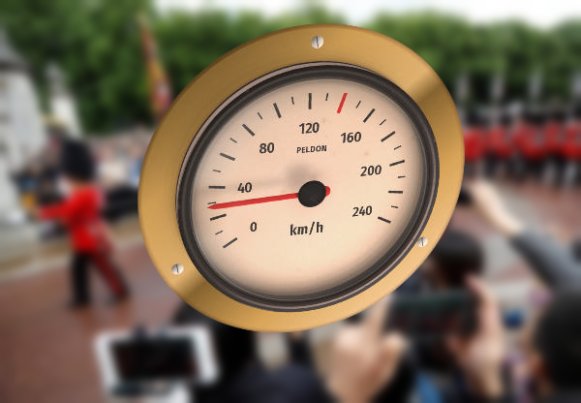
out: **30** km/h
